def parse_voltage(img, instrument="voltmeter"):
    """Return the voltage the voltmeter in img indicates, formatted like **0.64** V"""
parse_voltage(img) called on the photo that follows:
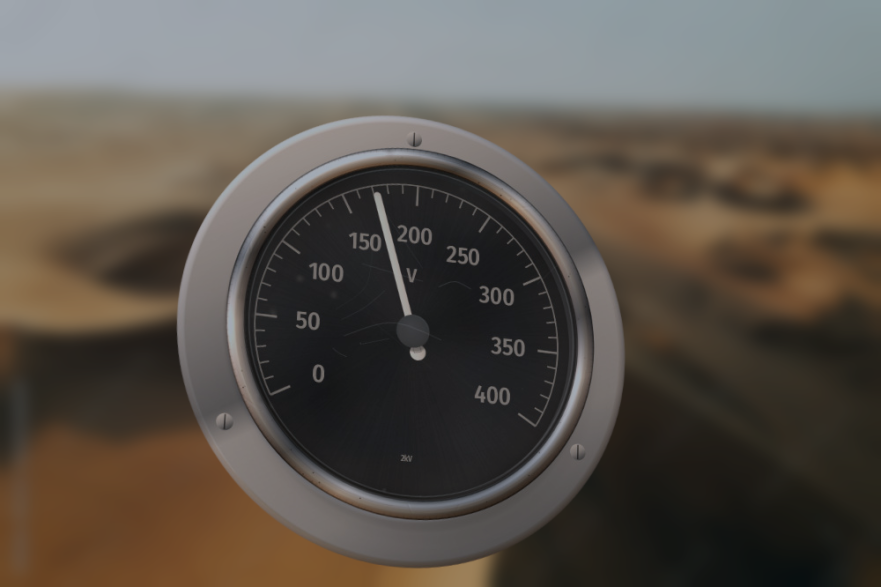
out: **170** V
